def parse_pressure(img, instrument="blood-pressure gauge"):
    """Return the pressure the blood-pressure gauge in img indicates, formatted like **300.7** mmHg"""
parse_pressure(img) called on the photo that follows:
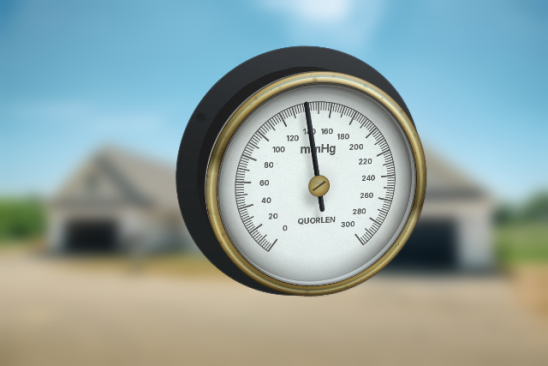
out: **140** mmHg
